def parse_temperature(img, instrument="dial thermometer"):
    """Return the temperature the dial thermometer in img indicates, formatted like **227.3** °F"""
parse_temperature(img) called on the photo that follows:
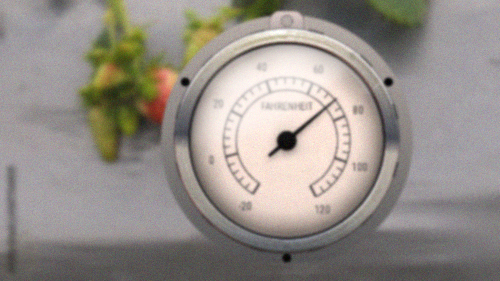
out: **72** °F
